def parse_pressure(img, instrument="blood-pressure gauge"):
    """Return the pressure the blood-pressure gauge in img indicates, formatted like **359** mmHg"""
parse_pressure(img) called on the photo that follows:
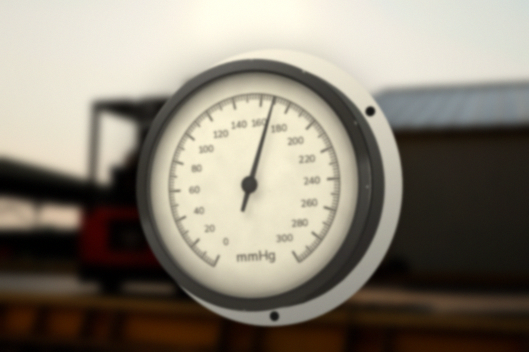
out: **170** mmHg
